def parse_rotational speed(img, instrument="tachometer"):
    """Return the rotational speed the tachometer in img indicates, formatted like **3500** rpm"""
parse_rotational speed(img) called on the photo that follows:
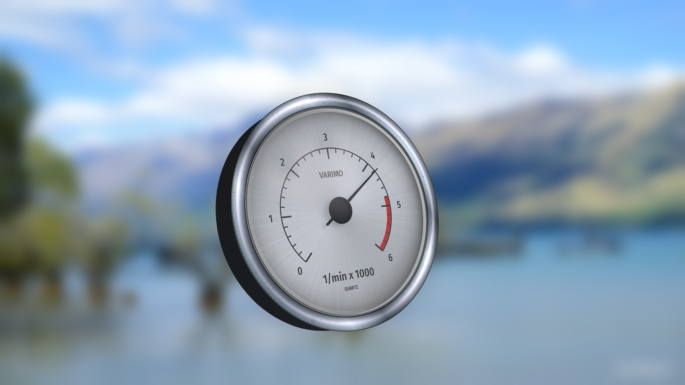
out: **4200** rpm
